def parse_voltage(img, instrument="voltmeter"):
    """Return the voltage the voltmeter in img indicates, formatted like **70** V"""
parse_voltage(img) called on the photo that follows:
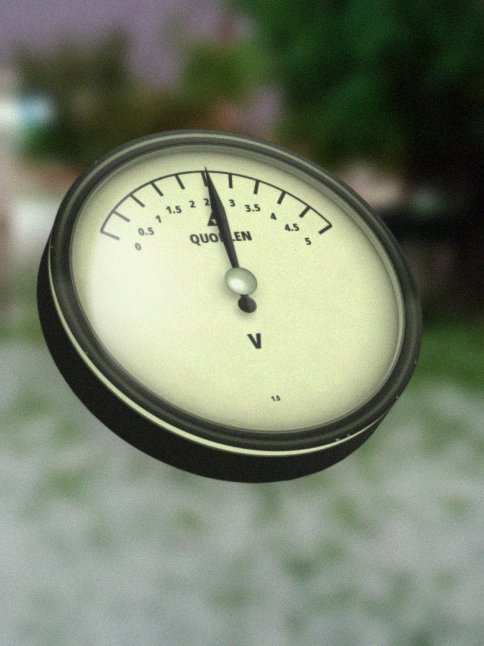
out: **2.5** V
